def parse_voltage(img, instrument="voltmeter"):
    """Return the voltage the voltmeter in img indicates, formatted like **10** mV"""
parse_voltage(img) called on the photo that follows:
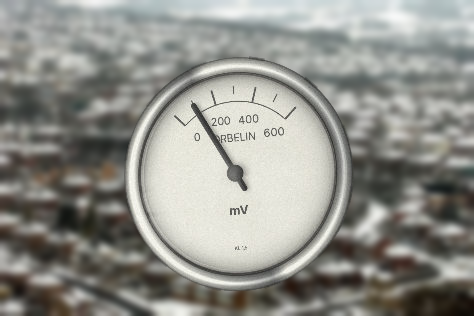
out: **100** mV
